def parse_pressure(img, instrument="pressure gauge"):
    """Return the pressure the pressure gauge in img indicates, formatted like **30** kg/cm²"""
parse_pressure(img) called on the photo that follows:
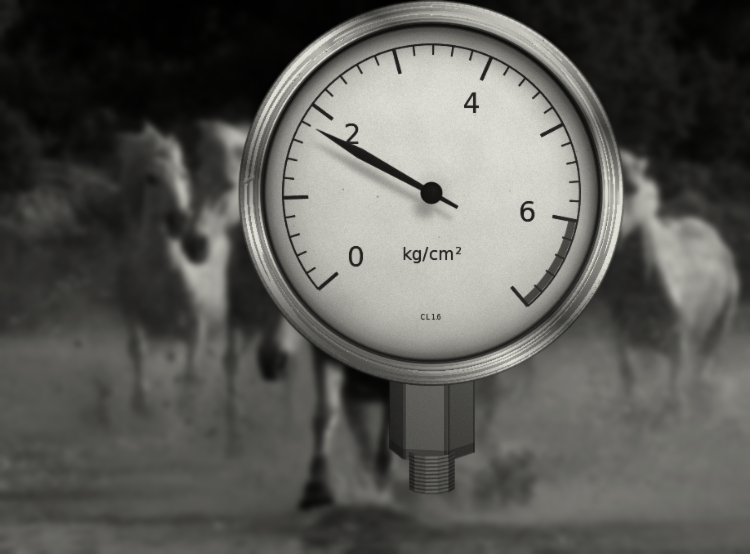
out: **1.8** kg/cm²
